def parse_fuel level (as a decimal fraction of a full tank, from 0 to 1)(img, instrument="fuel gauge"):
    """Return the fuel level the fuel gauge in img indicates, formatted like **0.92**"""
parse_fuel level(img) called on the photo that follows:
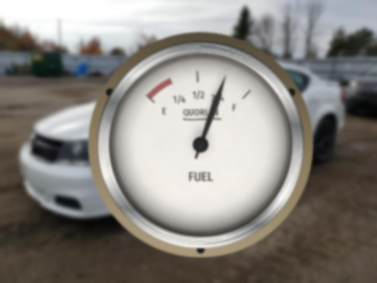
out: **0.75**
